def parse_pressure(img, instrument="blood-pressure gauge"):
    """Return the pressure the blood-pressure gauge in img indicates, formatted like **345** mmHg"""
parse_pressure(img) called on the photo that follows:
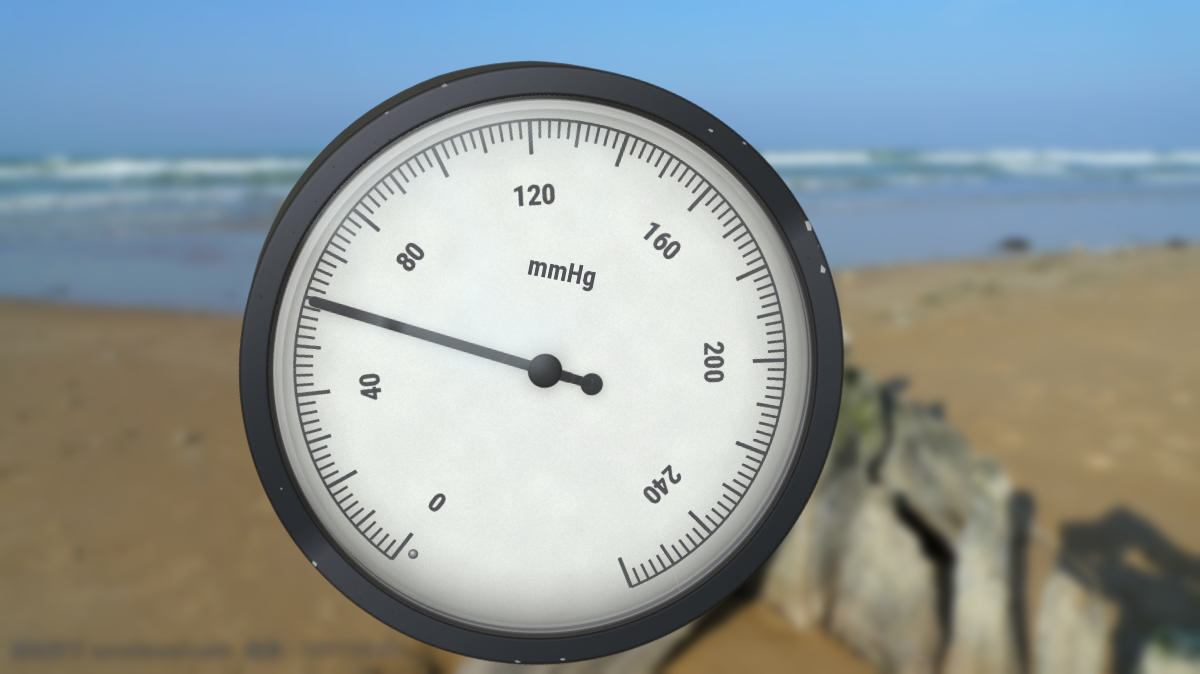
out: **60** mmHg
